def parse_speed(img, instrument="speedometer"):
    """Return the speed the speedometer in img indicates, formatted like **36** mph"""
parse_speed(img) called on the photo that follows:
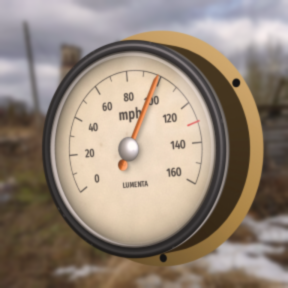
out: **100** mph
